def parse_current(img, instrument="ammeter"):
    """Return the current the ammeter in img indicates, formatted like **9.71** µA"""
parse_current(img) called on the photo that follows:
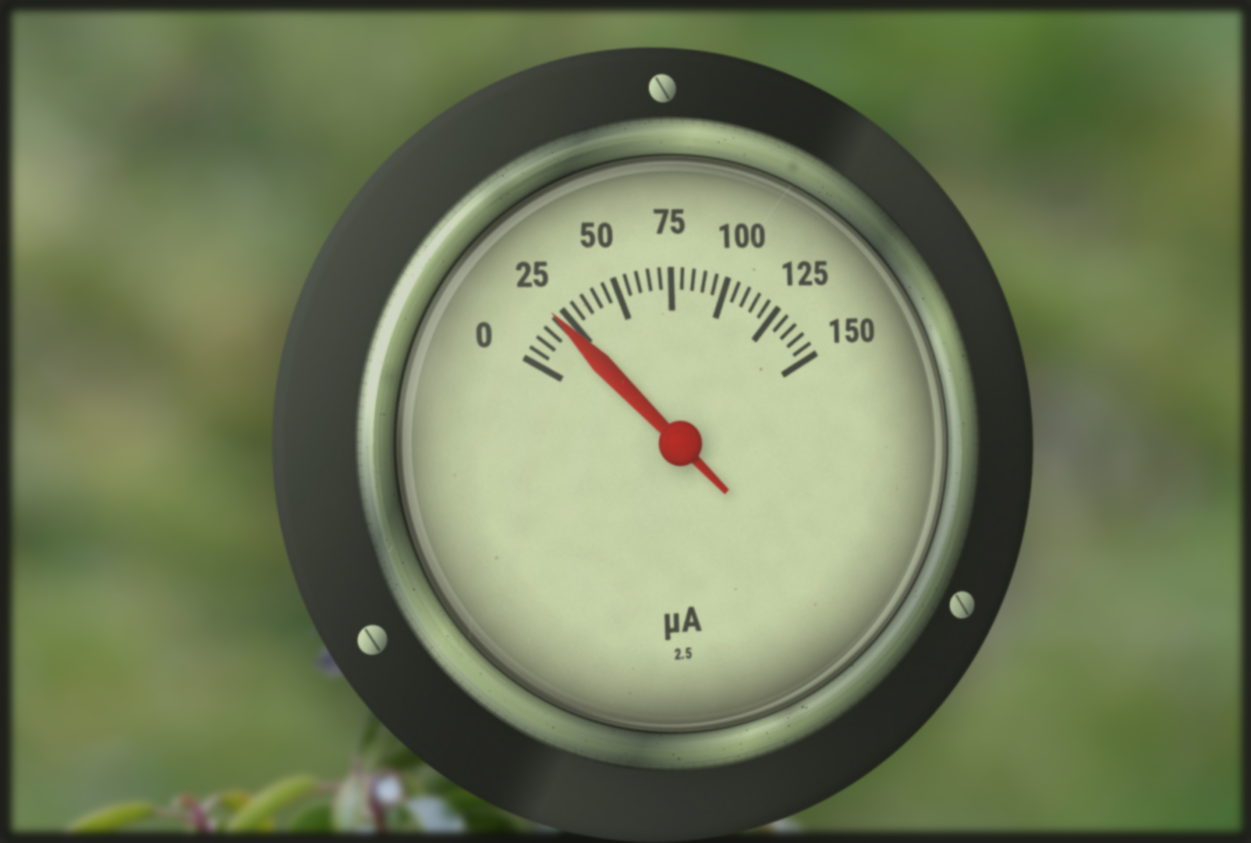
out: **20** µA
